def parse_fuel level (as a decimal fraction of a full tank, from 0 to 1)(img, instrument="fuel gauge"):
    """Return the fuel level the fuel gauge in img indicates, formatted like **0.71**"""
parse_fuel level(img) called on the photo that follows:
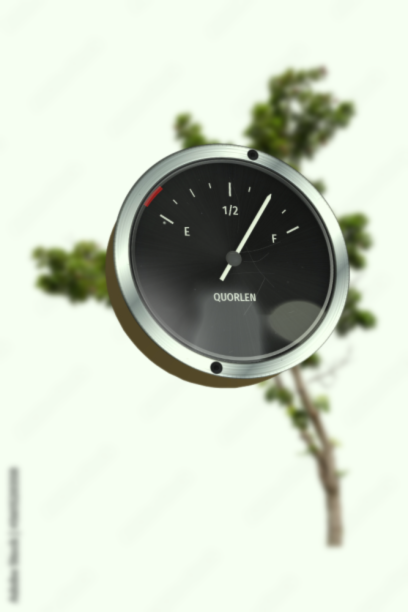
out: **0.75**
